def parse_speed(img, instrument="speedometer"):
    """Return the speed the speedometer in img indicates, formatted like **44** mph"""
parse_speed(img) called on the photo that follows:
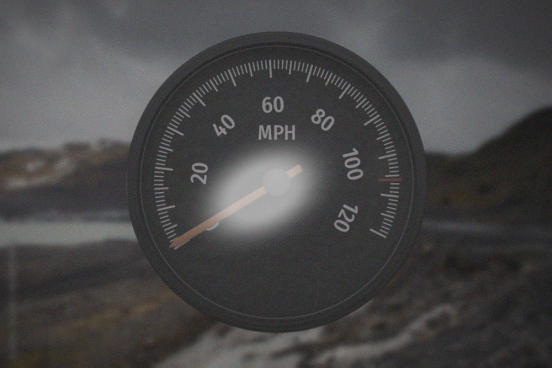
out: **1** mph
